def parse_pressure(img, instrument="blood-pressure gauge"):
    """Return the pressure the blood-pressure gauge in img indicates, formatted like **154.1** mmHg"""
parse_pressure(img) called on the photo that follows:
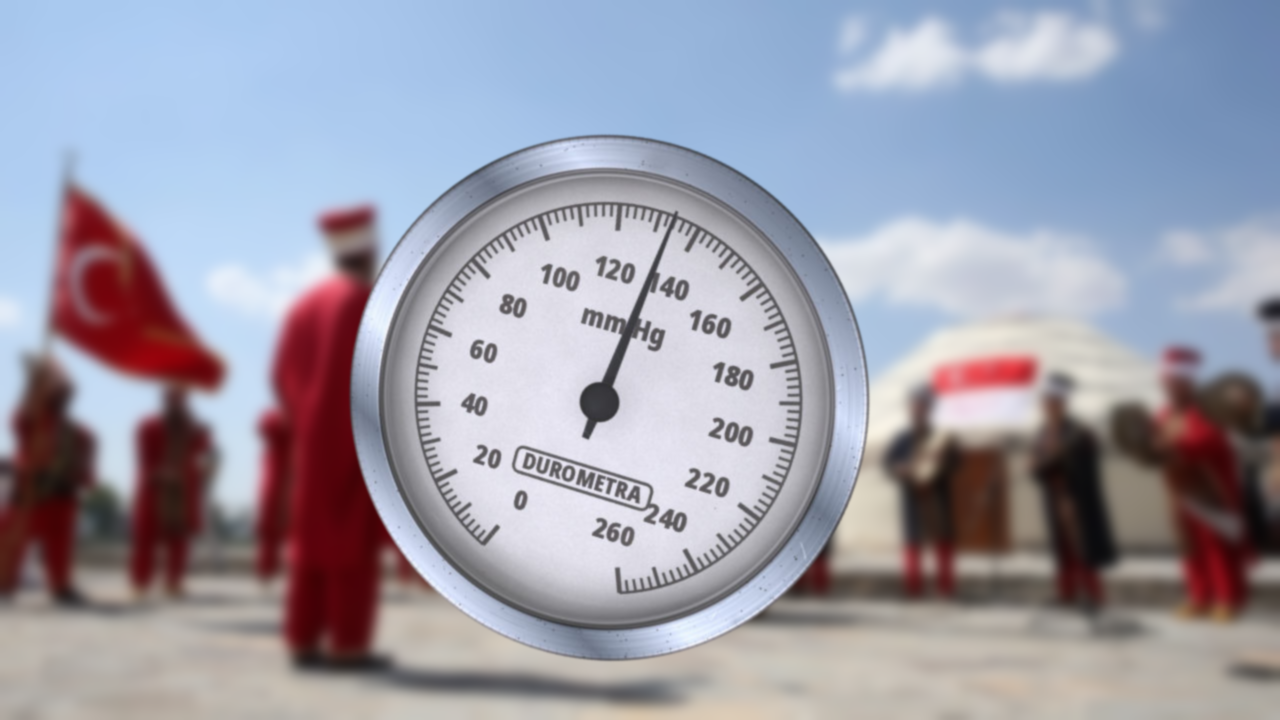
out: **134** mmHg
